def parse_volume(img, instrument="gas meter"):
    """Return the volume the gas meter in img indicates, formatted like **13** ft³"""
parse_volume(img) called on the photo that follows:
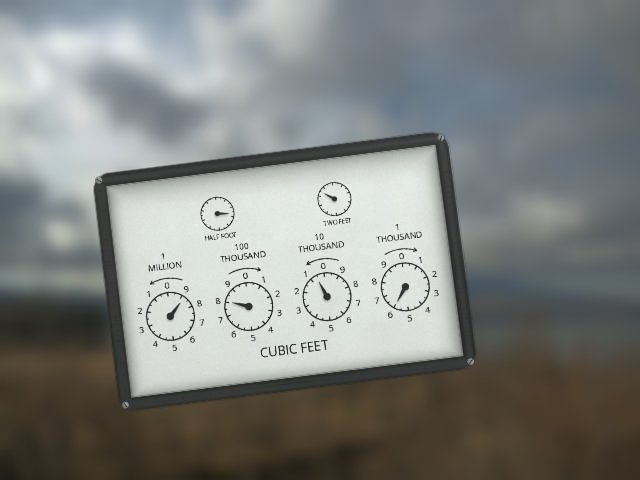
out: **880600** ft³
